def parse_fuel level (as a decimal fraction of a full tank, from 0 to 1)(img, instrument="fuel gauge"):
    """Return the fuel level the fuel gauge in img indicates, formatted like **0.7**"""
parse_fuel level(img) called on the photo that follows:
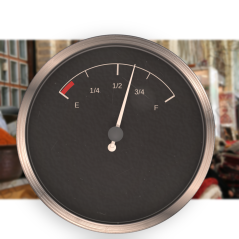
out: **0.625**
